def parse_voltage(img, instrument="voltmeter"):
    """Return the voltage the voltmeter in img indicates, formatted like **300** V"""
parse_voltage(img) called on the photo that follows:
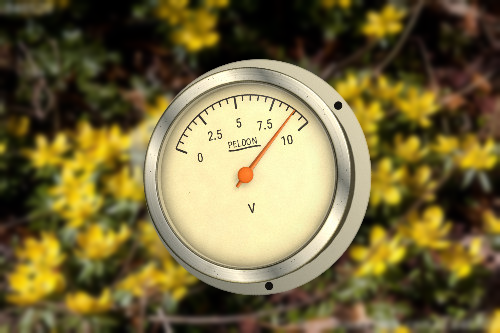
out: **9** V
